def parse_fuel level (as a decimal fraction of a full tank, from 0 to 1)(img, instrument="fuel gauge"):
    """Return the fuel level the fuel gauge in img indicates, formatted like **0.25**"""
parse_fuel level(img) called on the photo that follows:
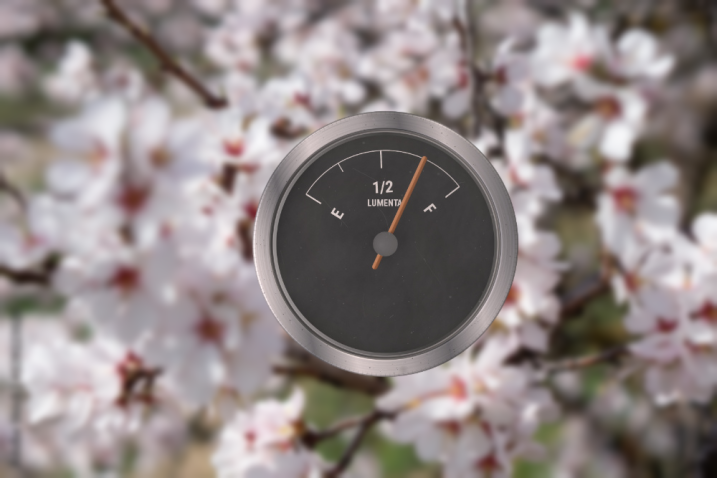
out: **0.75**
